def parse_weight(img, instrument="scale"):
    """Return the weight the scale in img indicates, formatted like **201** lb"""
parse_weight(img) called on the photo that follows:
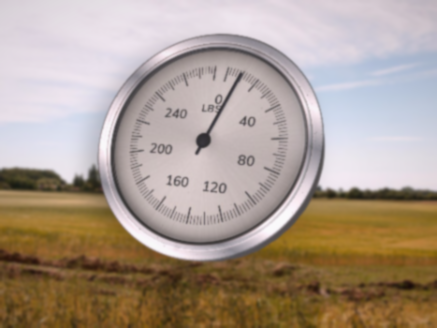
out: **10** lb
